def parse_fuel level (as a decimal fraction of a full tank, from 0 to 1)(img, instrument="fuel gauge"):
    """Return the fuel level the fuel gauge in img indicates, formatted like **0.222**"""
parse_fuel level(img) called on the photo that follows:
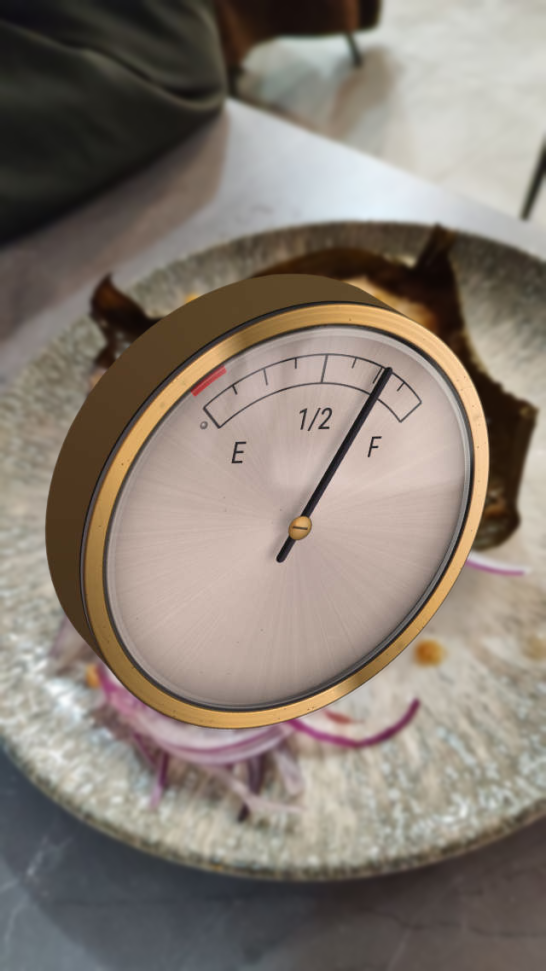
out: **0.75**
